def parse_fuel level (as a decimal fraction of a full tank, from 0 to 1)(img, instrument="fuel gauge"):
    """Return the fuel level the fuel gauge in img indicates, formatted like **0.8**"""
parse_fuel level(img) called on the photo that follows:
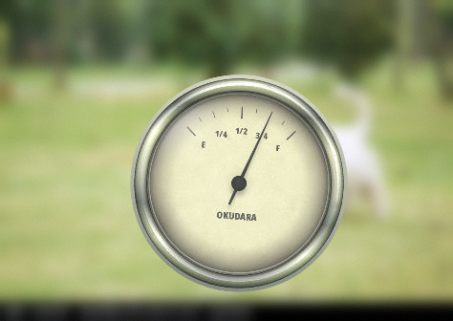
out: **0.75**
